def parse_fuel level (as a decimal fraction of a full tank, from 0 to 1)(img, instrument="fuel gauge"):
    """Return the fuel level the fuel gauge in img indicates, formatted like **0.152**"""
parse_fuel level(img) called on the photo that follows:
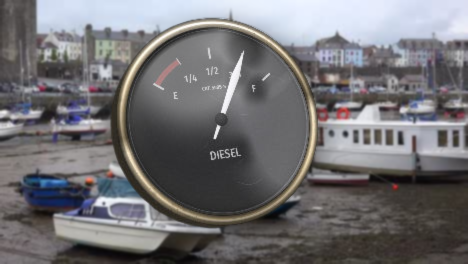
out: **0.75**
